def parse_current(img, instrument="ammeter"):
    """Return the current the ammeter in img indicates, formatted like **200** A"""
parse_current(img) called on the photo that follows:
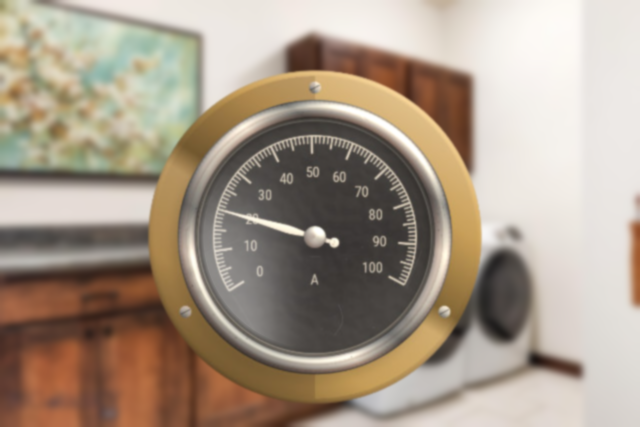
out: **20** A
